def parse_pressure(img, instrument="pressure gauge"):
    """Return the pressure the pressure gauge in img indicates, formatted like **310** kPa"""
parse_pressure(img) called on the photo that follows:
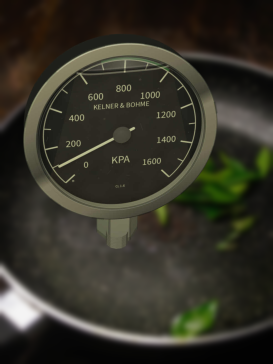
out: **100** kPa
